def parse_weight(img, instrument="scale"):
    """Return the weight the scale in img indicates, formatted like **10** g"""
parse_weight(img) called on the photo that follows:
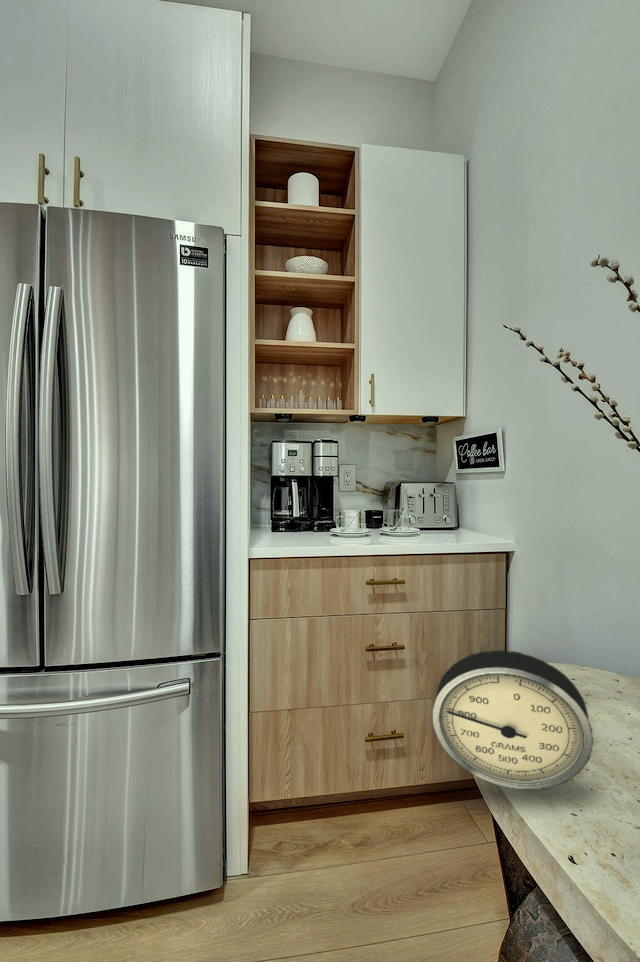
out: **800** g
